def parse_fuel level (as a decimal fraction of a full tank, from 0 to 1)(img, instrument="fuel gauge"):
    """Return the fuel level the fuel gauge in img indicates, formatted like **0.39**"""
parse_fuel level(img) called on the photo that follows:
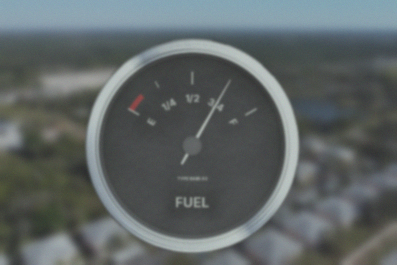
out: **0.75**
